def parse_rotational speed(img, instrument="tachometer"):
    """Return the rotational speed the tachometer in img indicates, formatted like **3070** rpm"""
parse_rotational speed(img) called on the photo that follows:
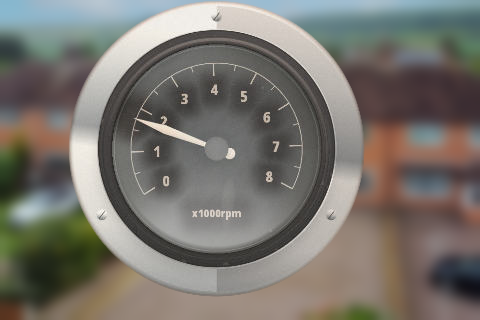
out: **1750** rpm
